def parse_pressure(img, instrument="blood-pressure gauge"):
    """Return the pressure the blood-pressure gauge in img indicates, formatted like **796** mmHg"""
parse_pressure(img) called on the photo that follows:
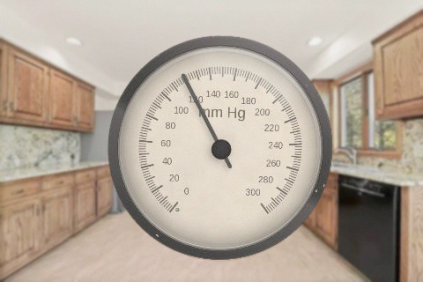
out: **120** mmHg
